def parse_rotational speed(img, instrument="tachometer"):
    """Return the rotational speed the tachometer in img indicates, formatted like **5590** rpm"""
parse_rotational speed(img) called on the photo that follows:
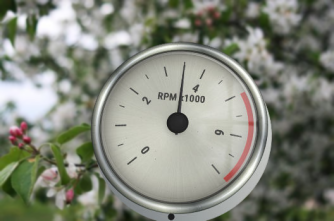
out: **3500** rpm
